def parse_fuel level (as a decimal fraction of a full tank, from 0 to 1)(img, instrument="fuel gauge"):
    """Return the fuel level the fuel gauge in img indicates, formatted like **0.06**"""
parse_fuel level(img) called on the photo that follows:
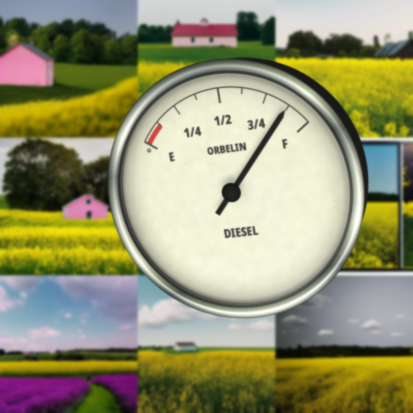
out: **0.875**
